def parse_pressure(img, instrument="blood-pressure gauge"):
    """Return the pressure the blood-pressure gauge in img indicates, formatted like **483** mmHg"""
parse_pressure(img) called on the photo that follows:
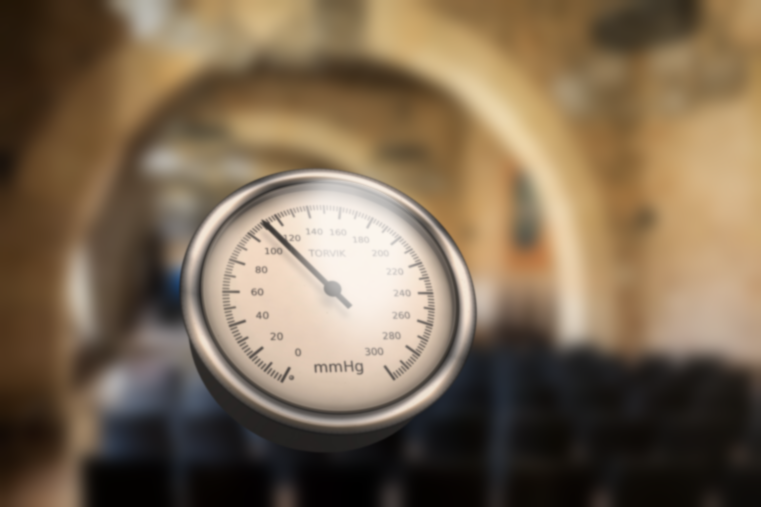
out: **110** mmHg
